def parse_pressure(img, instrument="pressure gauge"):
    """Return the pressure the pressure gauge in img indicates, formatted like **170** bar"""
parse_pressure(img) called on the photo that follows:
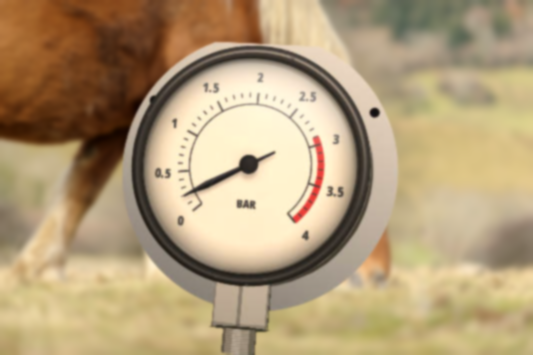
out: **0.2** bar
